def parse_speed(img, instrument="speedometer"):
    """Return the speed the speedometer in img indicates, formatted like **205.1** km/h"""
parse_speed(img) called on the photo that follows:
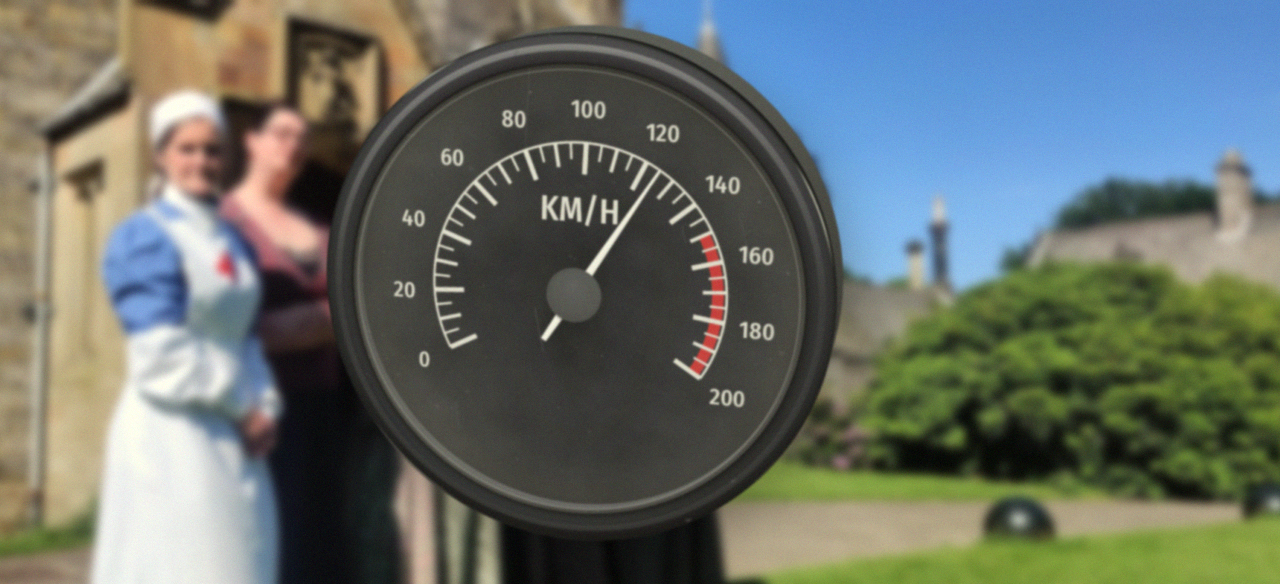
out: **125** km/h
